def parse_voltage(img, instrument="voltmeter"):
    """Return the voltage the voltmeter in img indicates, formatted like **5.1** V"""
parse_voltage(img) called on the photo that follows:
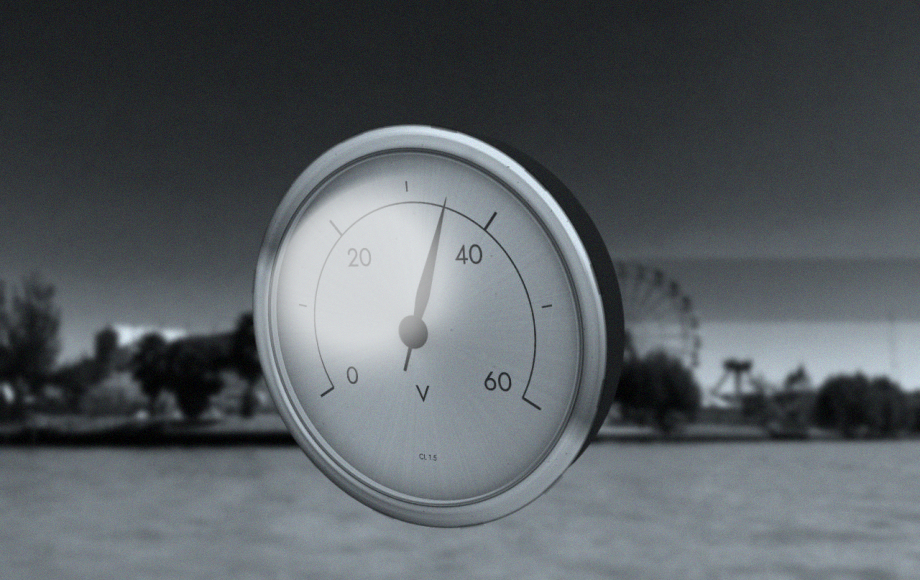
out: **35** V
